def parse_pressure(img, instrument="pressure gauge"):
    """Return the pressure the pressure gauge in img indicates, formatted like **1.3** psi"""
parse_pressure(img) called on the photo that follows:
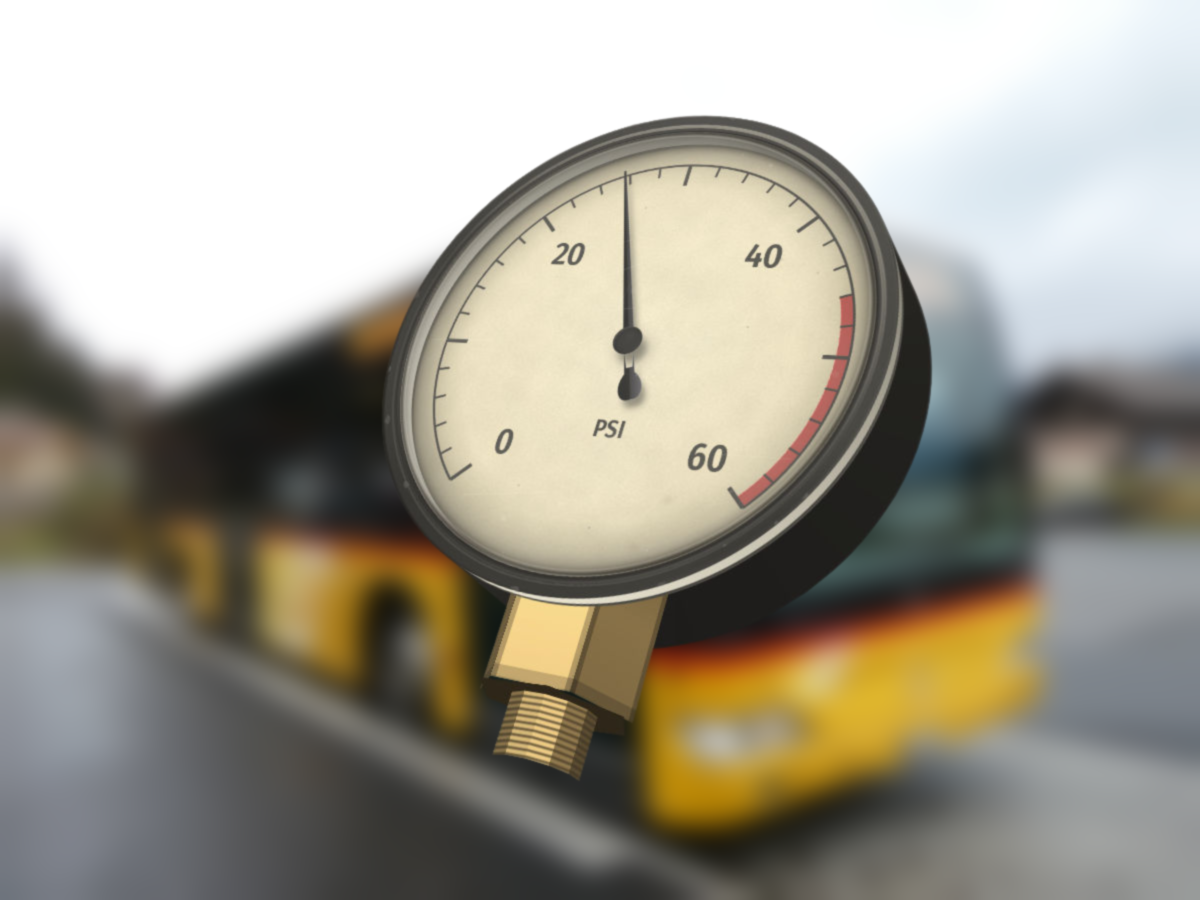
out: **26** psi
